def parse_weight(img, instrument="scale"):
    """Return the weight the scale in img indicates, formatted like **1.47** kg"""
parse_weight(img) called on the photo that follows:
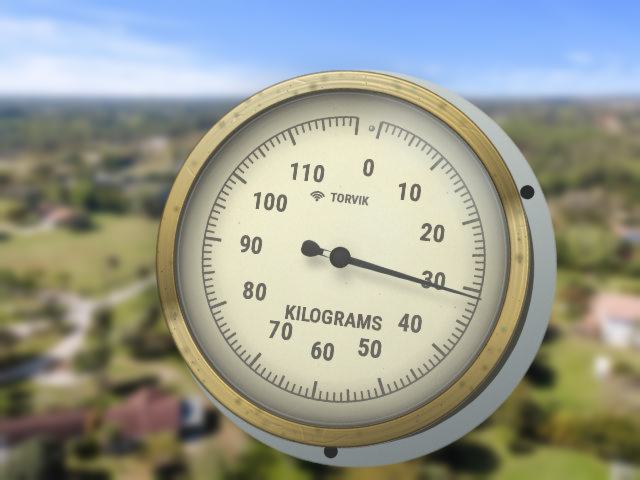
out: **31** kg
